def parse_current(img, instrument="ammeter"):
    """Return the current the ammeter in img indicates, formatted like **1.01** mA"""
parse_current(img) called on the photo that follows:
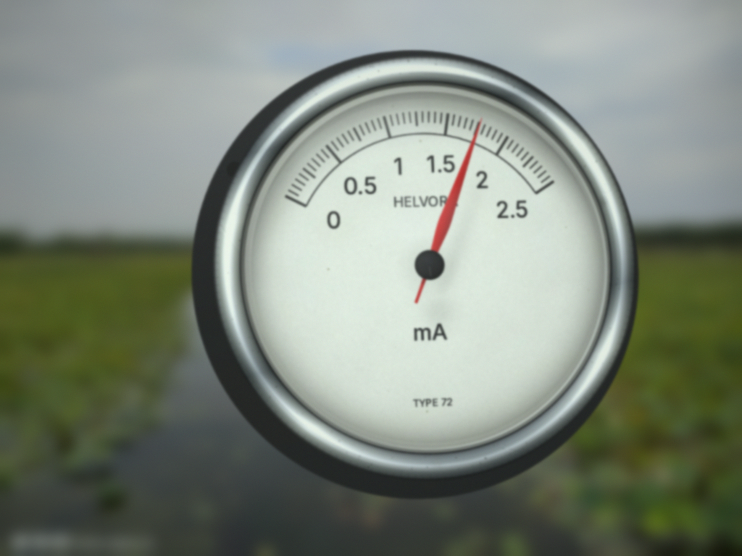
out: **1.75** mA
